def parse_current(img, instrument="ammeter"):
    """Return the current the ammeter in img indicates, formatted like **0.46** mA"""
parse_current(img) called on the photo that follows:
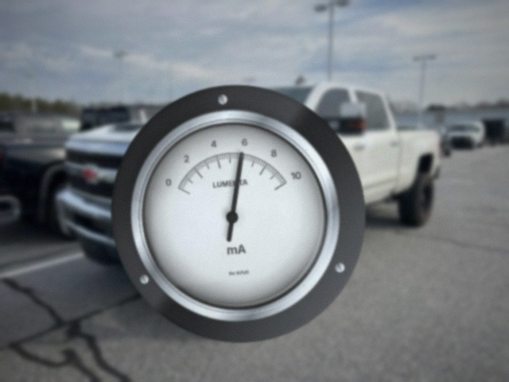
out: **6** mA
